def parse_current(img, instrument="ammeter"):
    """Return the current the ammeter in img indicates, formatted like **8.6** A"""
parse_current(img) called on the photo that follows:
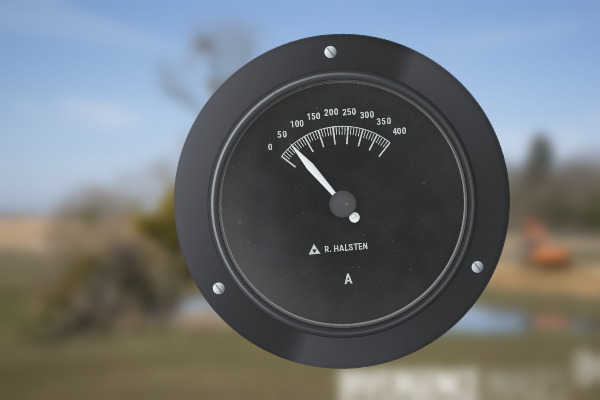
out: **50** A
